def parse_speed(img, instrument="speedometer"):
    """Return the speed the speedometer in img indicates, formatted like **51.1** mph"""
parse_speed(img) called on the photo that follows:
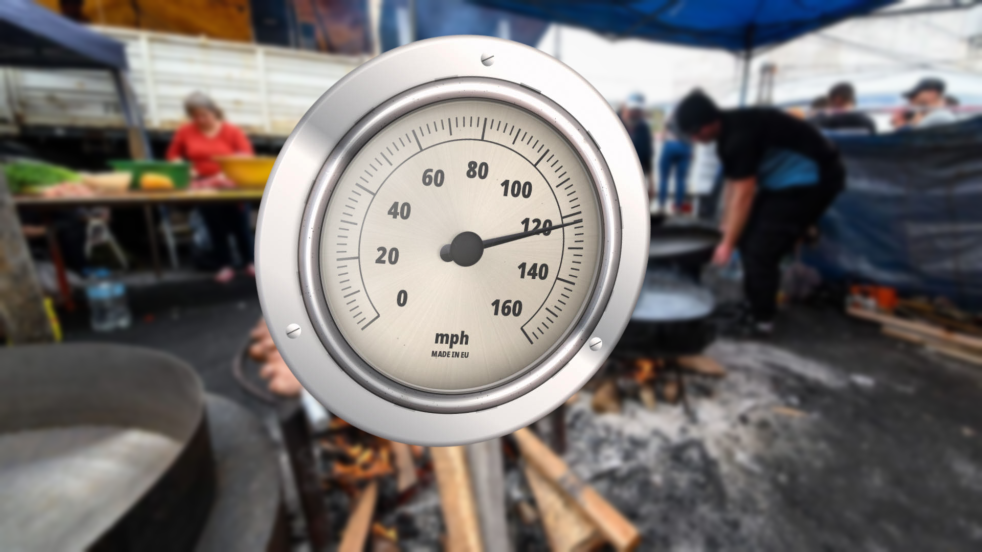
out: **122** mph
